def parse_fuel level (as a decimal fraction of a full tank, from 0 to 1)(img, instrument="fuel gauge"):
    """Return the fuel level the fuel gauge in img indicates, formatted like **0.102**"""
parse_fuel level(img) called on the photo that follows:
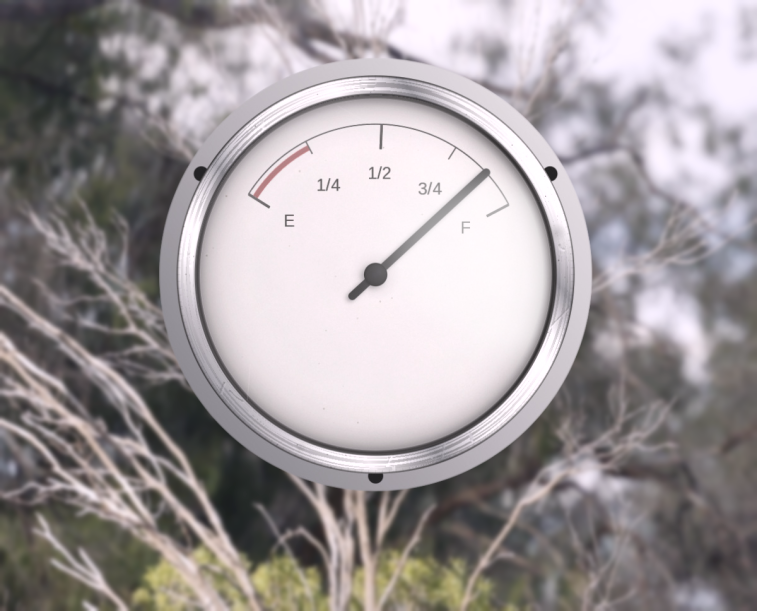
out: **0.875**
